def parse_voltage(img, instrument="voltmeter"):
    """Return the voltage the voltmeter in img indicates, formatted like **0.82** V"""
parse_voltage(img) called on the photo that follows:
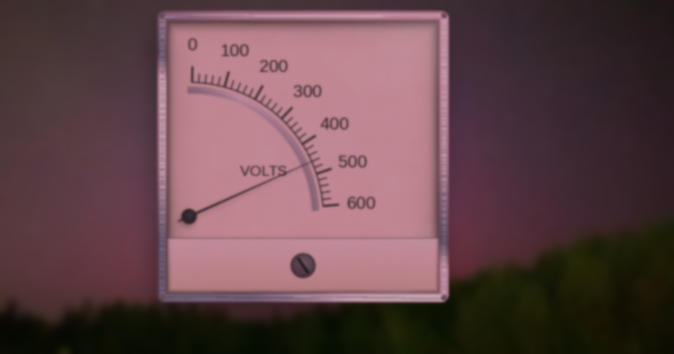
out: **460** V
